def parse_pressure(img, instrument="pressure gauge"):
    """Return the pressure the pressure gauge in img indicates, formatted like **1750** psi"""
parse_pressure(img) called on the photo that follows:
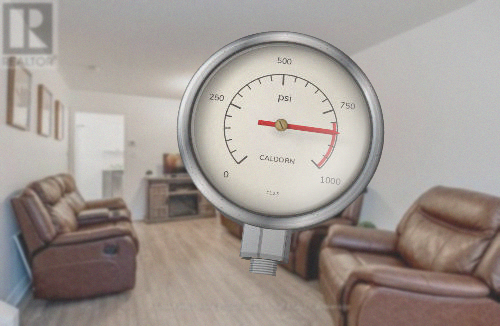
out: **850** psi
